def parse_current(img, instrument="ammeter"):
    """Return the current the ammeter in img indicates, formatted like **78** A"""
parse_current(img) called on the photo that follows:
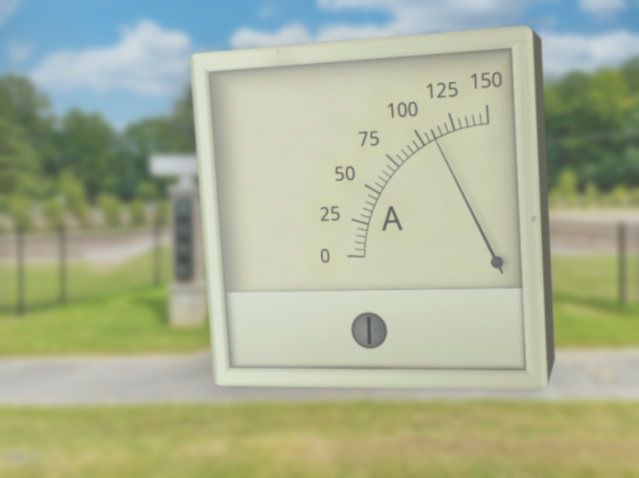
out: **110** A
